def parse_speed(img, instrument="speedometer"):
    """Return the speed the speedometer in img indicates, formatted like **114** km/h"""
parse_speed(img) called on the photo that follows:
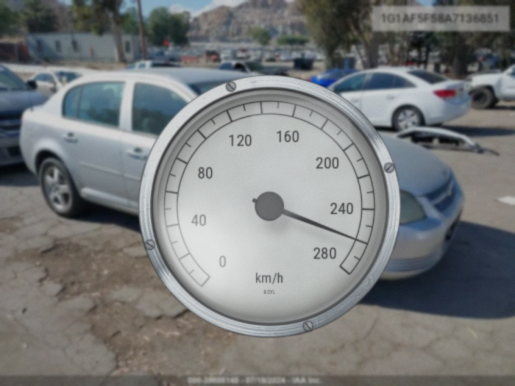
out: **260** km/h
